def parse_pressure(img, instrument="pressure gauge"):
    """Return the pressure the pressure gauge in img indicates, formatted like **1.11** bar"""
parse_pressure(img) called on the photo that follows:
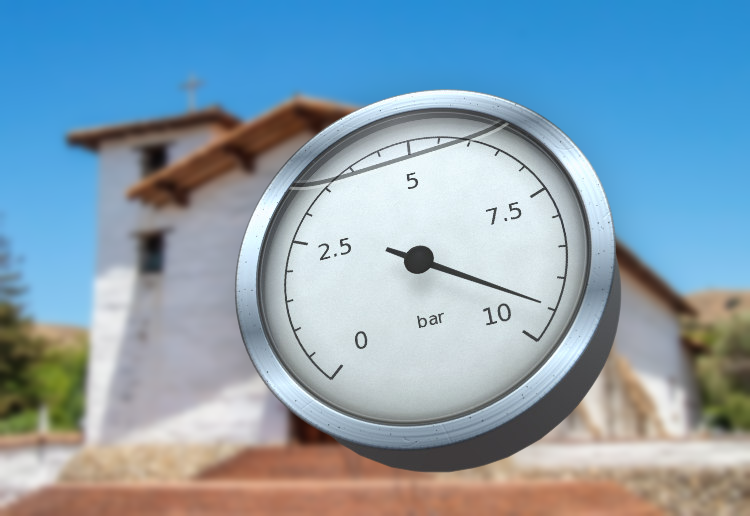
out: **9.5** bar
